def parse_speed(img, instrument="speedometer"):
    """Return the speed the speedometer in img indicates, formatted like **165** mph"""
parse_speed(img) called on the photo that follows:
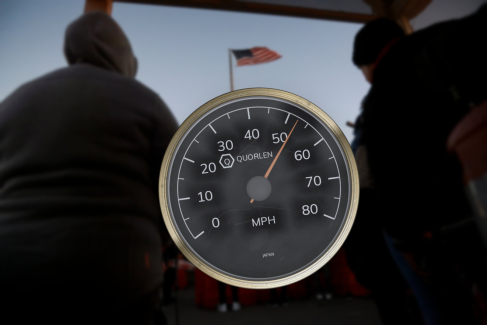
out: **52.5** mph
